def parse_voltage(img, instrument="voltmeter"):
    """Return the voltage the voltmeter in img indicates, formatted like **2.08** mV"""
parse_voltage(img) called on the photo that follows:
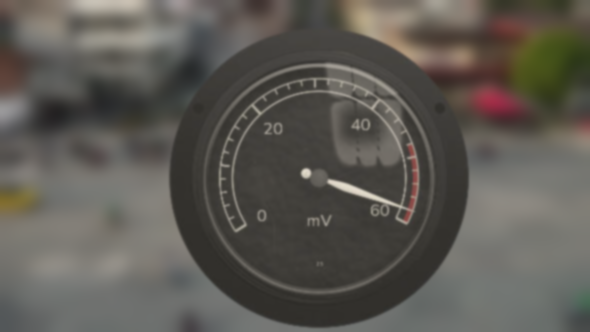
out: **58** mV
